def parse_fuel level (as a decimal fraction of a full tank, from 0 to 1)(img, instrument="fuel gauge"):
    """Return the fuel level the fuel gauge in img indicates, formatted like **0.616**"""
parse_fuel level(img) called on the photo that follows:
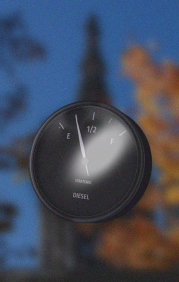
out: **0.25**
